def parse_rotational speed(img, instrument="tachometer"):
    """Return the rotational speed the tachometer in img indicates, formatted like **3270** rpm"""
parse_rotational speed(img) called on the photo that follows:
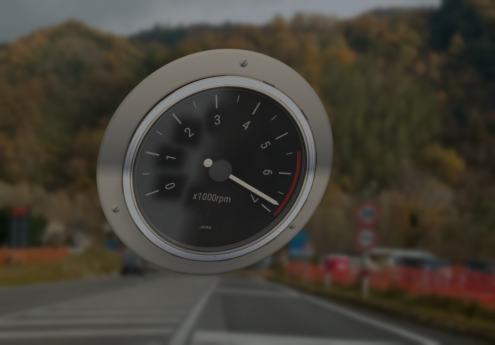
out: **6750** rpm
